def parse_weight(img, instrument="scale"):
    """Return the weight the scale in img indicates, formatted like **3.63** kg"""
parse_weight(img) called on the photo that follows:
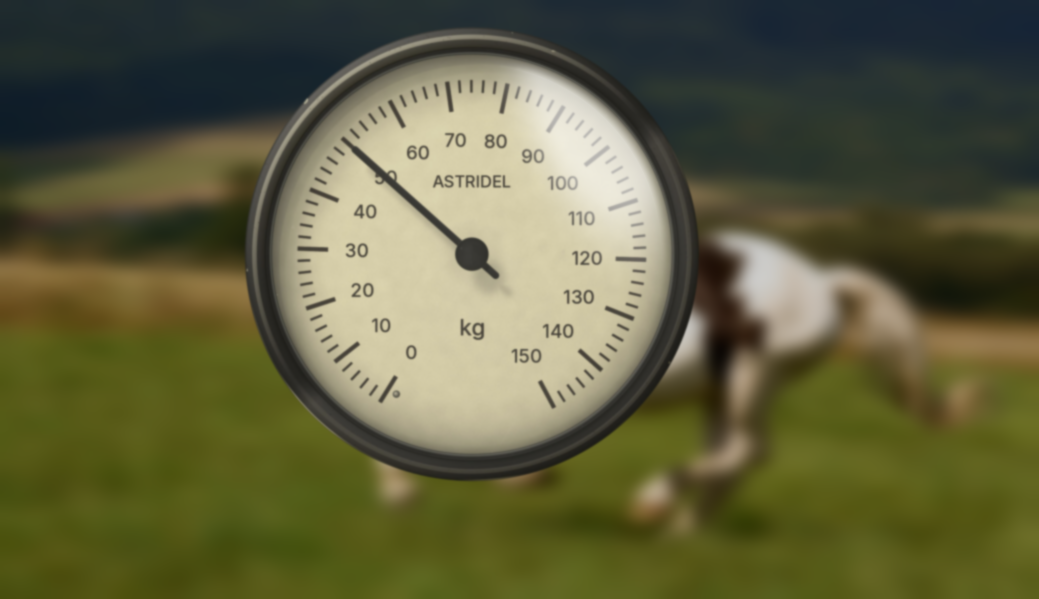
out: **50** kg
